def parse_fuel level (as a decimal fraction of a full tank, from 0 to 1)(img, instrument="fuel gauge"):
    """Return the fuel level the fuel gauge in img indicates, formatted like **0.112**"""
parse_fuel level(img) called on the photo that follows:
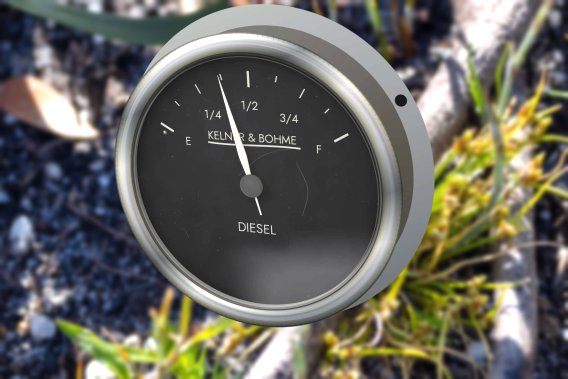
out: **0.375**
